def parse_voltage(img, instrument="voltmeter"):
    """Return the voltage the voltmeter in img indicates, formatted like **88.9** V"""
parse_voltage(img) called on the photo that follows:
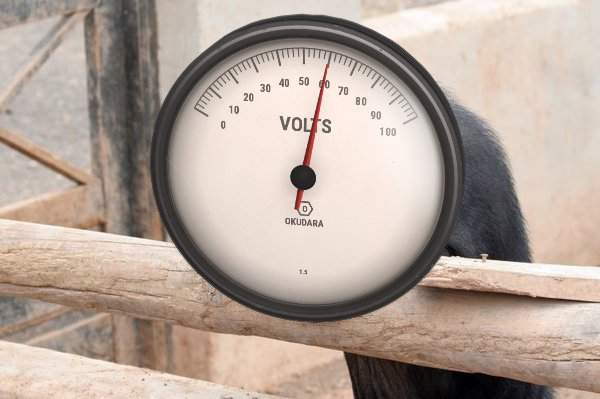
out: **60** V
